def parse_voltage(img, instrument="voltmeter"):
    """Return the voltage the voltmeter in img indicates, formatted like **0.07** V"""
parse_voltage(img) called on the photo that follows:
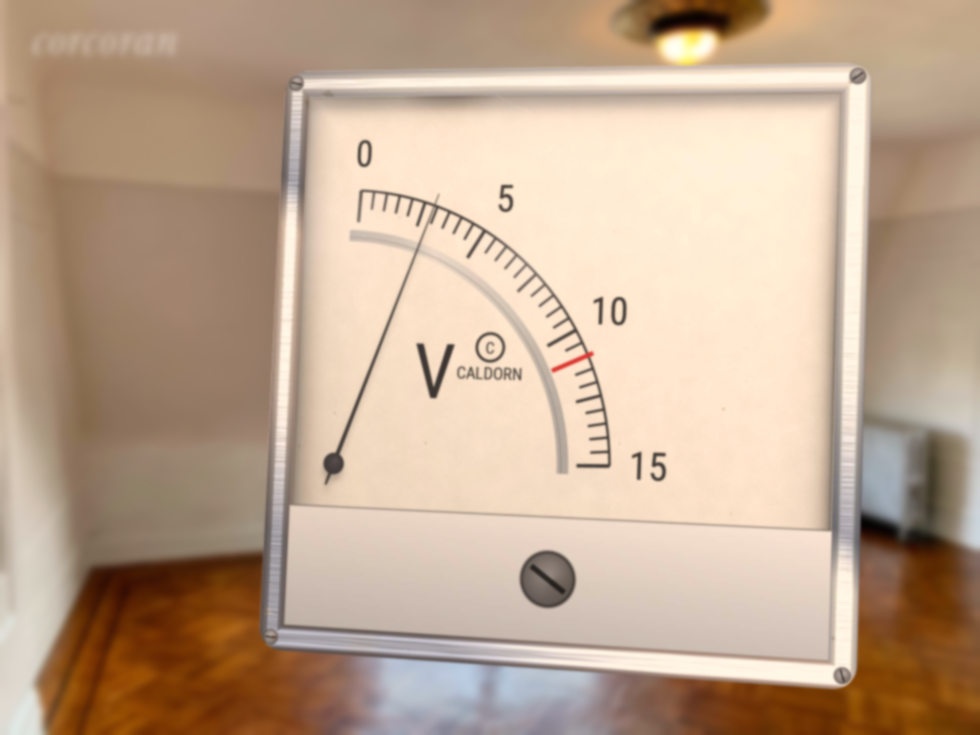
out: **3** V
